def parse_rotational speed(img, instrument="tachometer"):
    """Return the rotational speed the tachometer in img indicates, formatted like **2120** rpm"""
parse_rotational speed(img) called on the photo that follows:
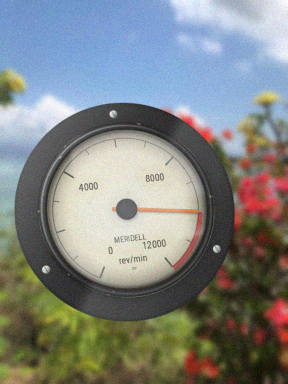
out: **10000** rpm
